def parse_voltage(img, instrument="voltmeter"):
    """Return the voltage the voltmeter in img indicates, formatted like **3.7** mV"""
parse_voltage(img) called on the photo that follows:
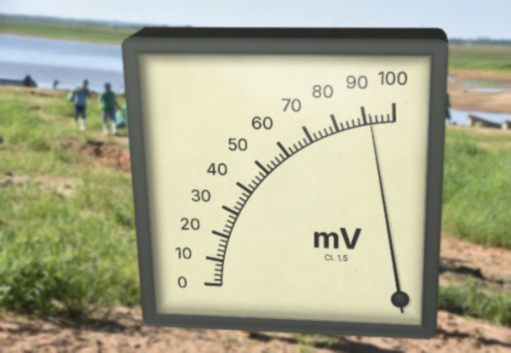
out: **92** mV
